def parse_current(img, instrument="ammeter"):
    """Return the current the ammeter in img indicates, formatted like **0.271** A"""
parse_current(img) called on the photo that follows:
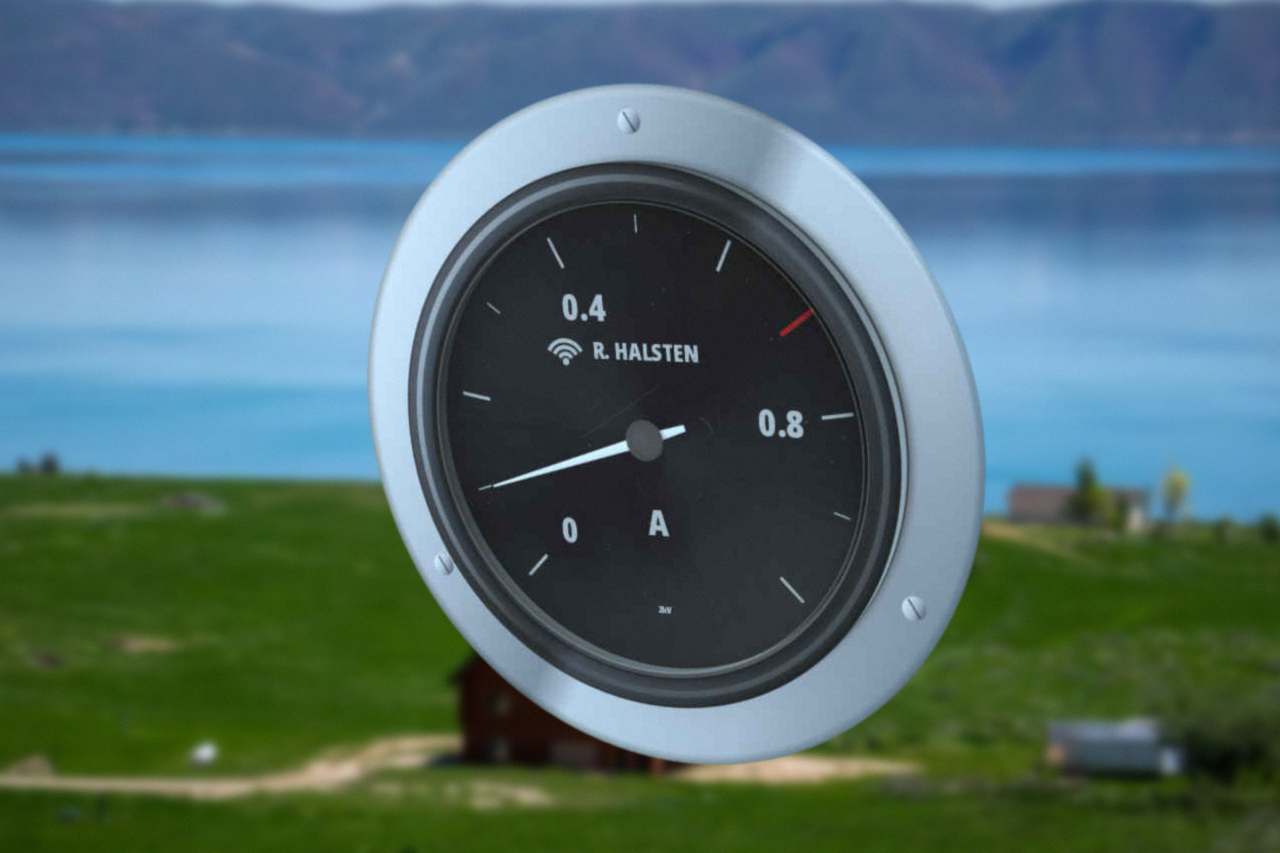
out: **0.1** A
